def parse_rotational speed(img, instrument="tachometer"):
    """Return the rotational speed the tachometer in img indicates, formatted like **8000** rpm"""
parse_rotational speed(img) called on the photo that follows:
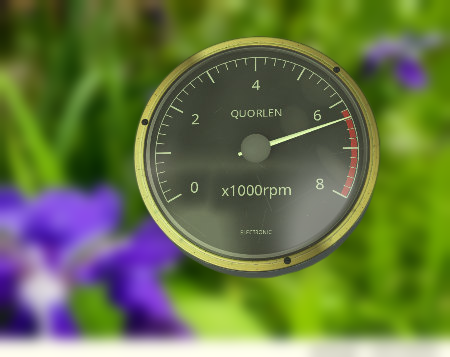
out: **6400** rpm
